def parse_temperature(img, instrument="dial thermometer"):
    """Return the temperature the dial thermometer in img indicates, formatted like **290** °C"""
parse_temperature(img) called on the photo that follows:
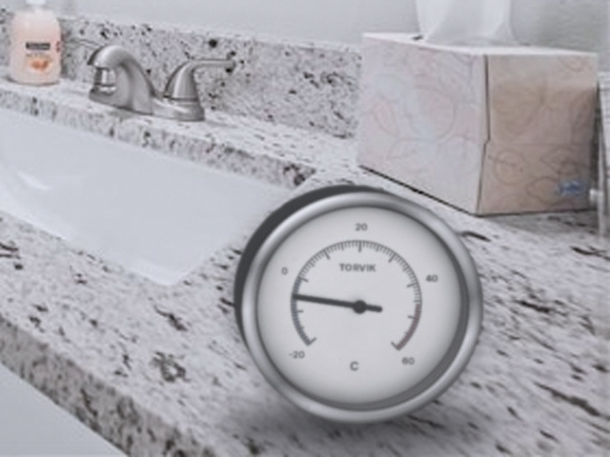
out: **-5** °C
